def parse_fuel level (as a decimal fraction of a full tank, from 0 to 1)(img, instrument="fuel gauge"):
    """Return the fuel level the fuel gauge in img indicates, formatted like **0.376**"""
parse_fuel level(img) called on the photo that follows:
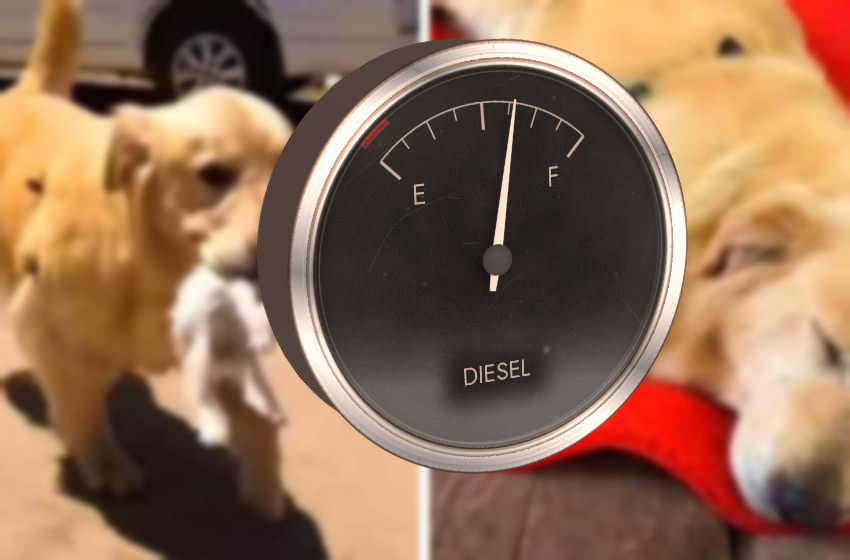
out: **0.625**
